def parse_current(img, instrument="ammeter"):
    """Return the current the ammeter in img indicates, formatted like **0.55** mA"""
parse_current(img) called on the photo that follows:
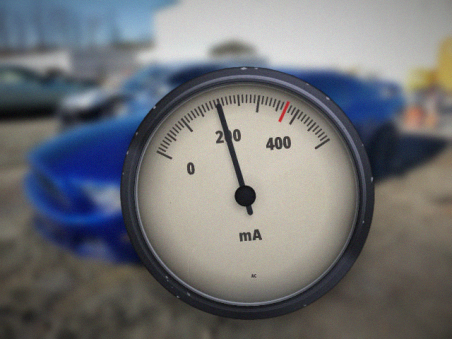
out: **200** mA
